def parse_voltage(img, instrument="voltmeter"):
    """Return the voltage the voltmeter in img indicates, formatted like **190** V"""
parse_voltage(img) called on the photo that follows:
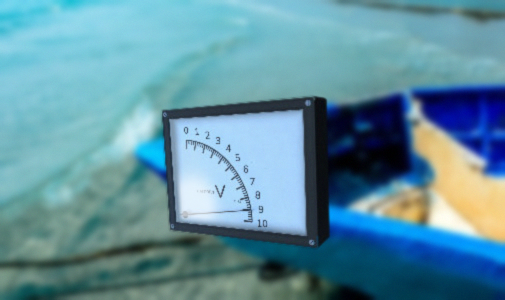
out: **9** V
